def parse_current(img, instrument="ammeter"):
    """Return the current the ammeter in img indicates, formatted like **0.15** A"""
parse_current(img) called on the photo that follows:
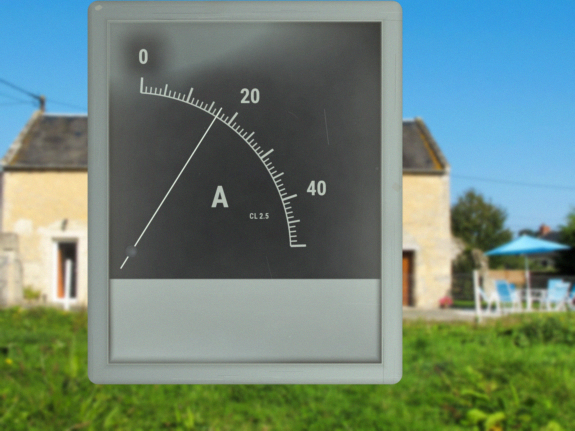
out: **17** A
